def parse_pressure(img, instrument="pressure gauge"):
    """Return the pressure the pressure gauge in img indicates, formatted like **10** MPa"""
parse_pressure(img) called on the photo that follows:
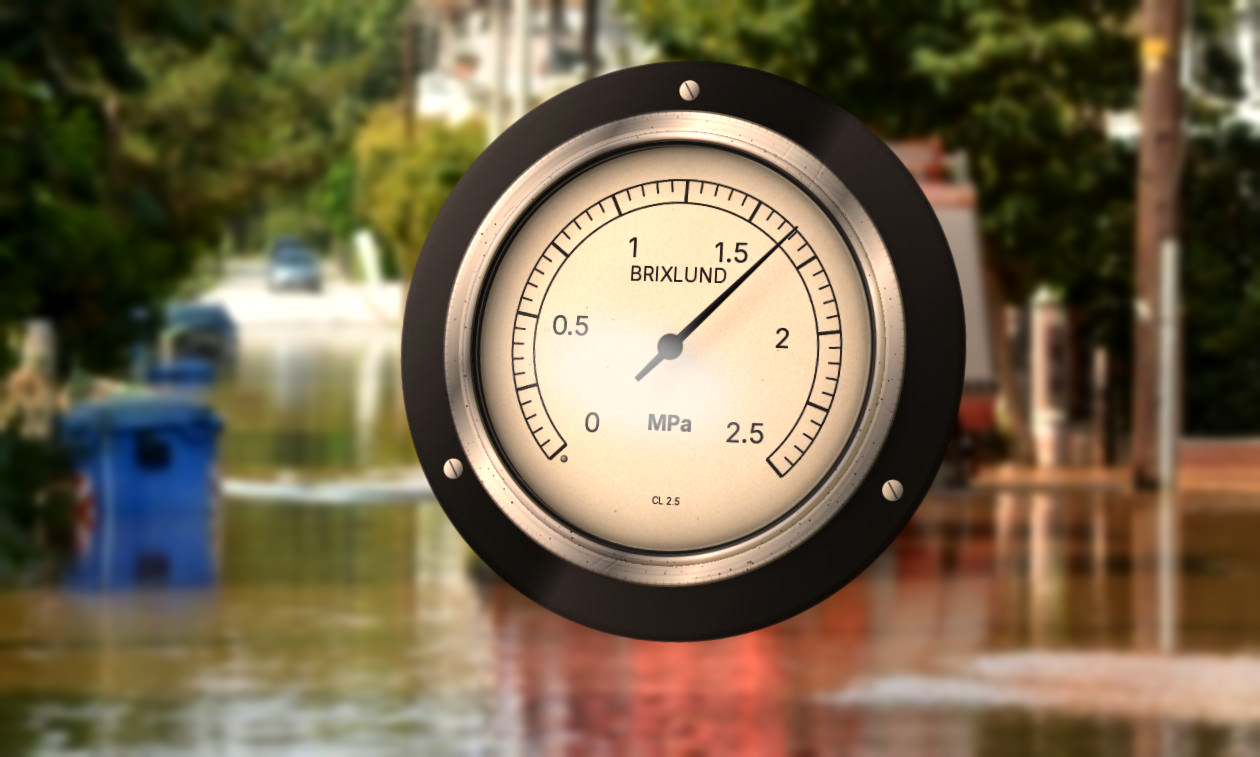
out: **1.65** MPa
